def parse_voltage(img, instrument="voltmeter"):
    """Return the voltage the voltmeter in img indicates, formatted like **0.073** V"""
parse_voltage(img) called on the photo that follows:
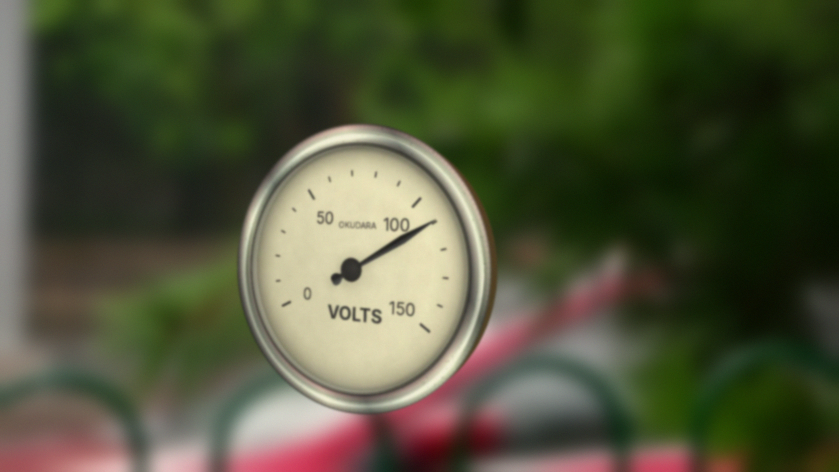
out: **110** V
